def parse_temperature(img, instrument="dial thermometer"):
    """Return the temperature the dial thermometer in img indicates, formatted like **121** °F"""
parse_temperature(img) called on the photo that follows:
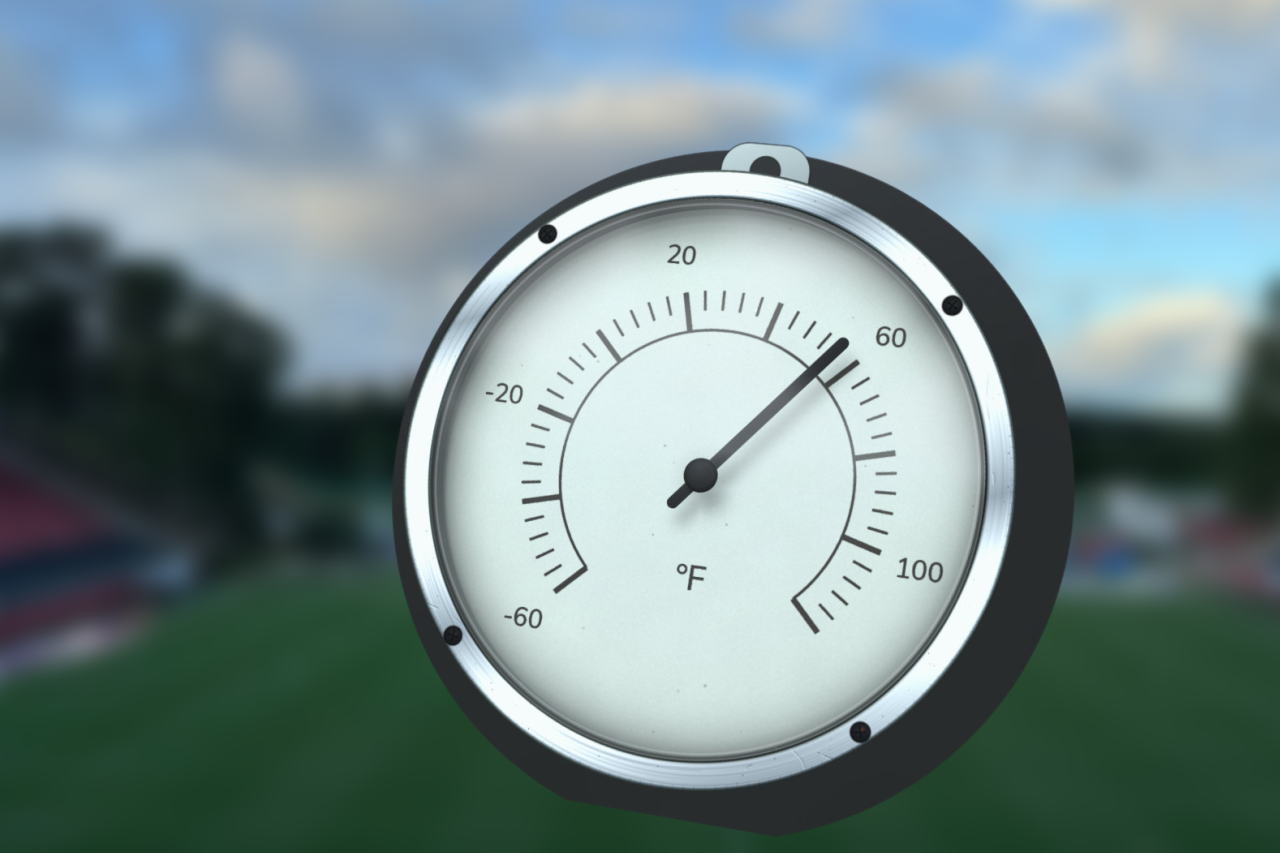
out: **56** °F
